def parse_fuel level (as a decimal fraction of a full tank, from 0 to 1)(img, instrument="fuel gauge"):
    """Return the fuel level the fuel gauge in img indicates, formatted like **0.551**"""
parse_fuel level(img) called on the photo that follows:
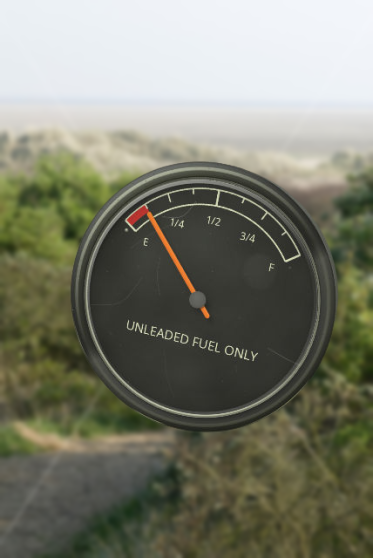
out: **0.125**
